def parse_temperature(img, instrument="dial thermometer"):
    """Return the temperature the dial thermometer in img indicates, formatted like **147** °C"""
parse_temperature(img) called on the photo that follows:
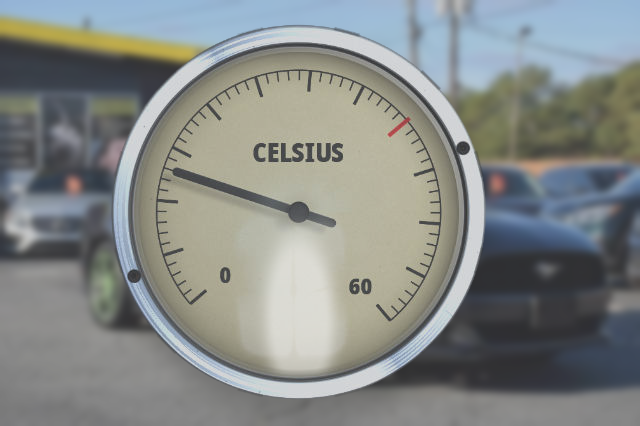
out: **13** °C
